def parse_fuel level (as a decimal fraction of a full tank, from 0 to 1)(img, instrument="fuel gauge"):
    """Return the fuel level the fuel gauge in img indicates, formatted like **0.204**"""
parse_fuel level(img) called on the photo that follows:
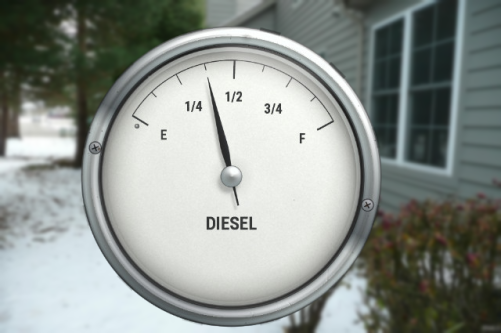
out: **0.375**
